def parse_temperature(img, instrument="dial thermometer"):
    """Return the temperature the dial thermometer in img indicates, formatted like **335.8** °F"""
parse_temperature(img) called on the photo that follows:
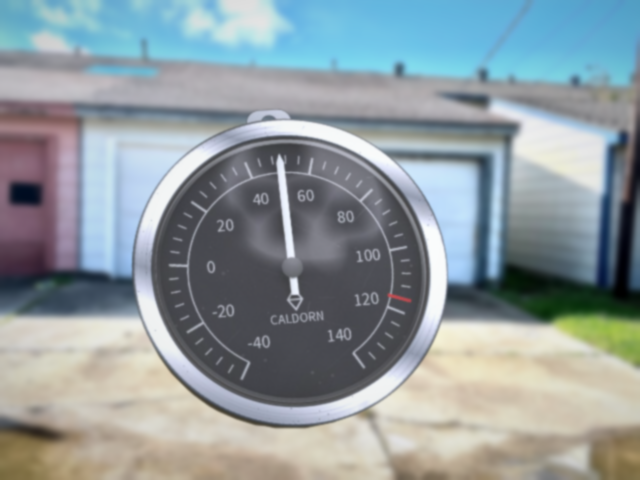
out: **50** °F
